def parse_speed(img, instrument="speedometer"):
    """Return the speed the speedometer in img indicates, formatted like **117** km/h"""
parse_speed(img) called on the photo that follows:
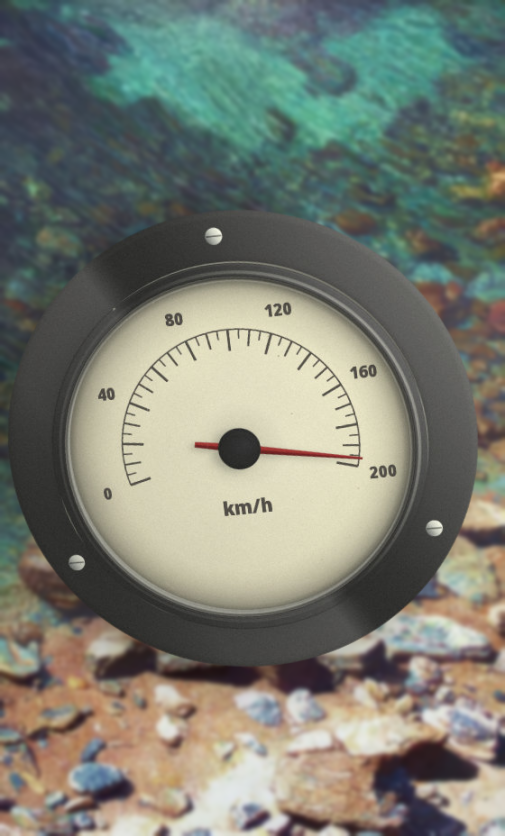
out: **195** km/h
